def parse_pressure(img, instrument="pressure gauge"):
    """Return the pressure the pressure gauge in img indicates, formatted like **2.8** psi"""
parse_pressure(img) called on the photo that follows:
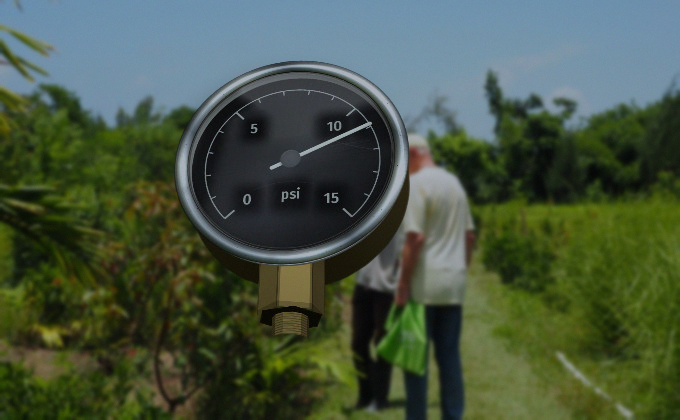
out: **11** psi
